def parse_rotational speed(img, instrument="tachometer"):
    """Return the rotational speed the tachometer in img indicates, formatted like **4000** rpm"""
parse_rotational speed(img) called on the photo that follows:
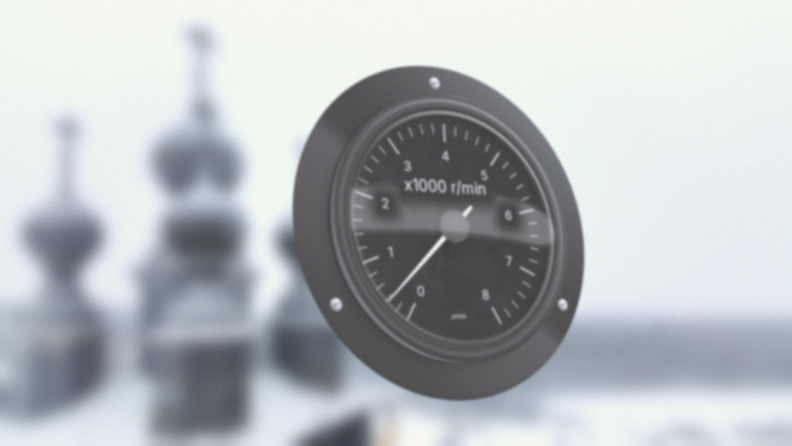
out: **400** rpm
